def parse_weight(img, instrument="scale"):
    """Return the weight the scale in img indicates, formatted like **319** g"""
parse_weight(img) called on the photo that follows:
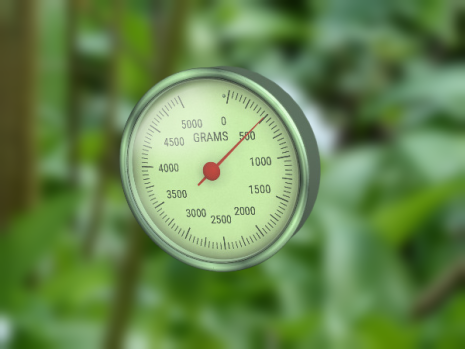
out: **500** g
